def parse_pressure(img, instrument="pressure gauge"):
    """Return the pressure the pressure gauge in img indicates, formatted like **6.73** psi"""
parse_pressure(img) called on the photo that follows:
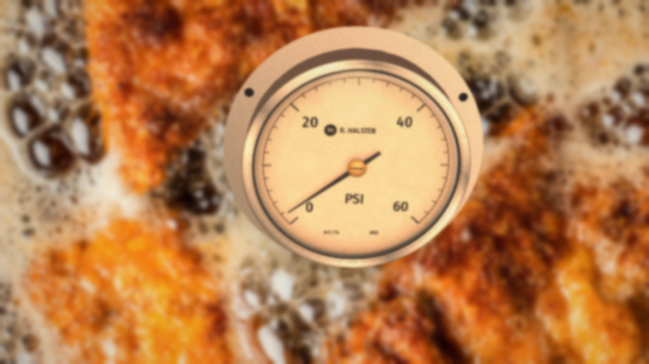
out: **2** psi
